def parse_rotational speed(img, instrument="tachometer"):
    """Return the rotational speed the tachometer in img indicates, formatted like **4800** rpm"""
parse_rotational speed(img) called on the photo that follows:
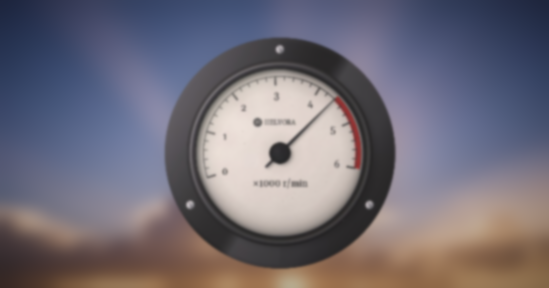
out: **4400** rpm
